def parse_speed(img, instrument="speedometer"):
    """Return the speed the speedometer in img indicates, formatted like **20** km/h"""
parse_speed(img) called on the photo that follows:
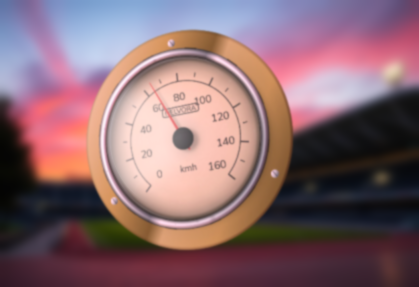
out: **65** km/h
